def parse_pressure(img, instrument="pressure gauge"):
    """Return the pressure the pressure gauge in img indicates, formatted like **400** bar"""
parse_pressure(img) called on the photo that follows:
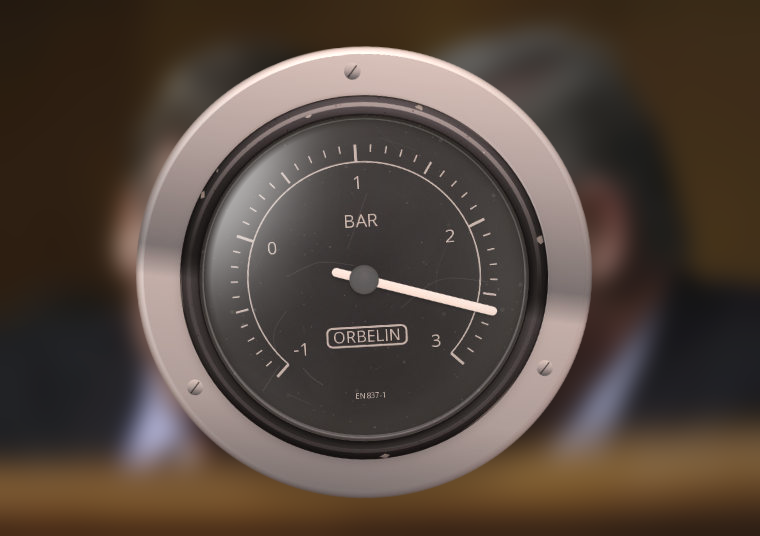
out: **2.6** bar
